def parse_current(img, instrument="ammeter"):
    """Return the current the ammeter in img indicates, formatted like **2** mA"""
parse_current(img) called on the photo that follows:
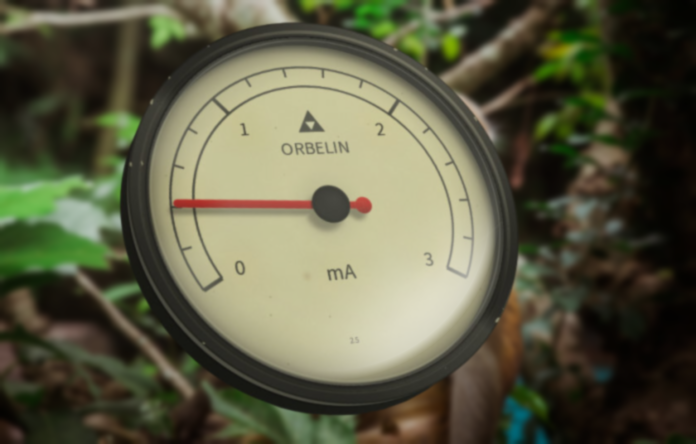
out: **0.4** mA
